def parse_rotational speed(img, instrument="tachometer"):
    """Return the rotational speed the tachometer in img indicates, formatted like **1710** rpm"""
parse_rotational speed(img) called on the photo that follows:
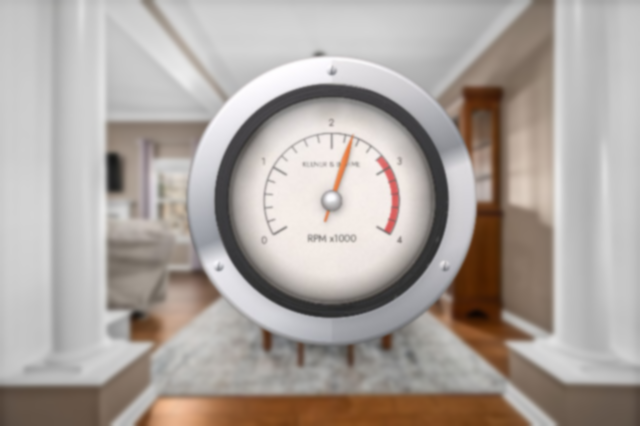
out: **2300** rpm
